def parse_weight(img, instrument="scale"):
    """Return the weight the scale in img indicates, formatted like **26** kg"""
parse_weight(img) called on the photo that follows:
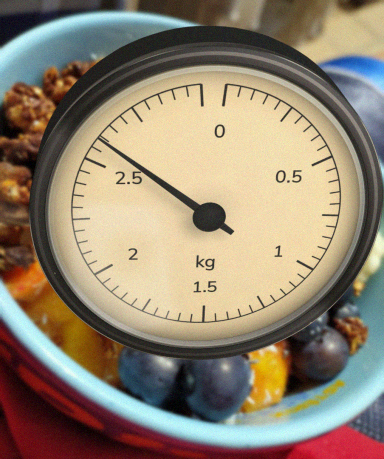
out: **2.6** kg
